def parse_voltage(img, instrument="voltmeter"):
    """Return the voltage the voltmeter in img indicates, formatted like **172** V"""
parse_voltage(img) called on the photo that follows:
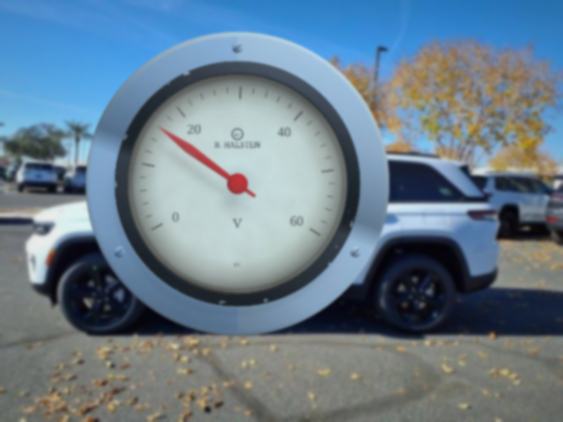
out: **16** V
